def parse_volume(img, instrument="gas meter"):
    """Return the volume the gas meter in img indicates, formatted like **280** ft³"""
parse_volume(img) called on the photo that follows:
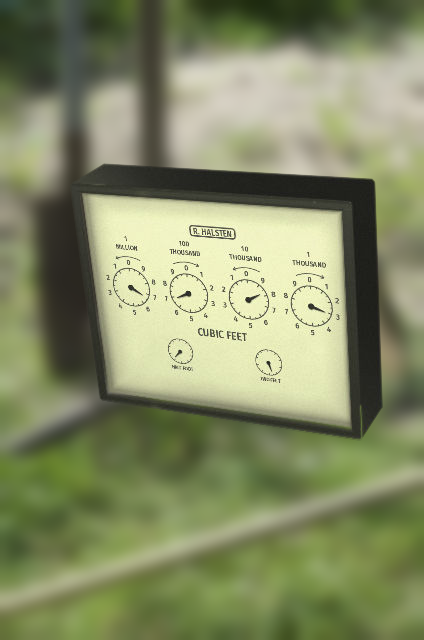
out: **668300** ft³
